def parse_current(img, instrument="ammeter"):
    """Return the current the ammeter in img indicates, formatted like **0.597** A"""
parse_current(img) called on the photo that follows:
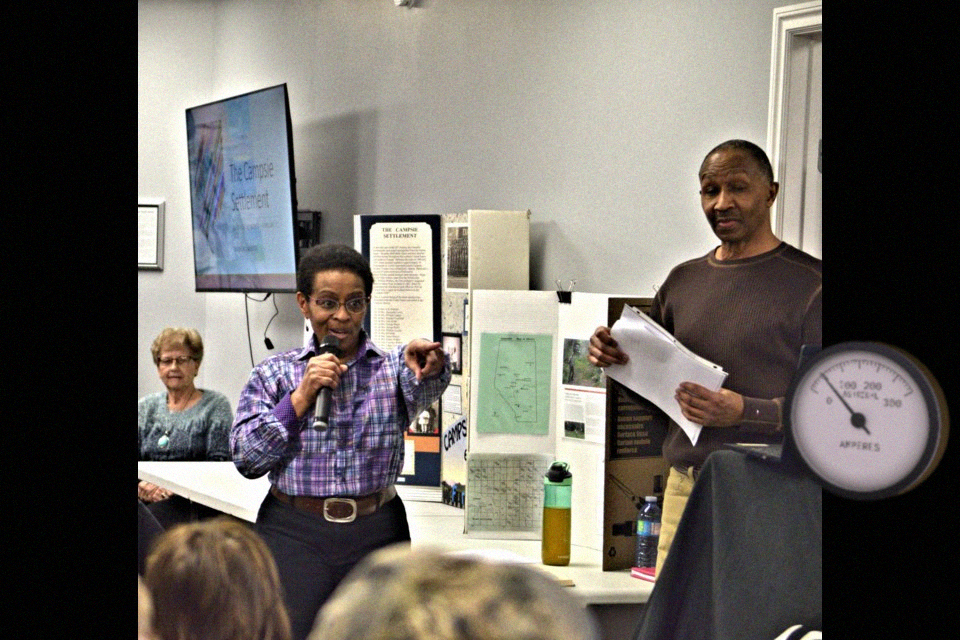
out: **50** A
